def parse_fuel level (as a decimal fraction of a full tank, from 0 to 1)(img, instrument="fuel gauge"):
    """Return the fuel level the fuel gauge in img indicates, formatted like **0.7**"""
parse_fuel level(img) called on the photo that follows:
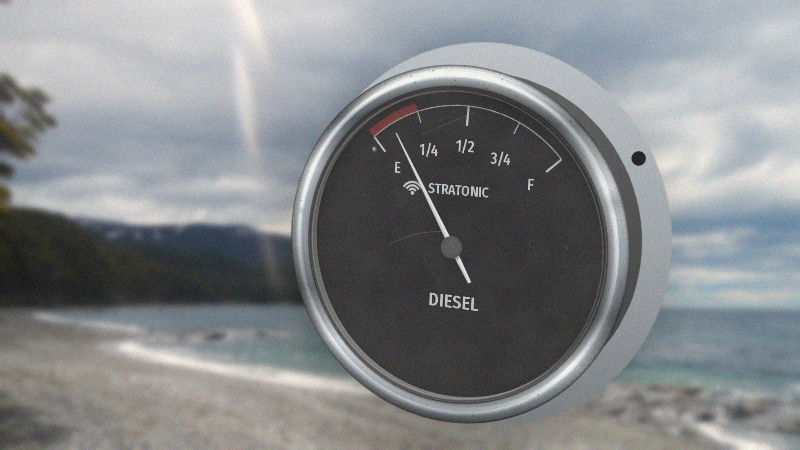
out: **0.125**
